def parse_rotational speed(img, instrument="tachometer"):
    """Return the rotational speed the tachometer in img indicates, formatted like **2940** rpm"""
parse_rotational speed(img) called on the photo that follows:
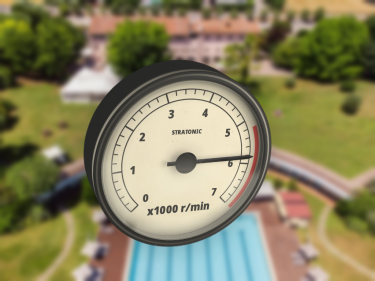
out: **5800** rpm
